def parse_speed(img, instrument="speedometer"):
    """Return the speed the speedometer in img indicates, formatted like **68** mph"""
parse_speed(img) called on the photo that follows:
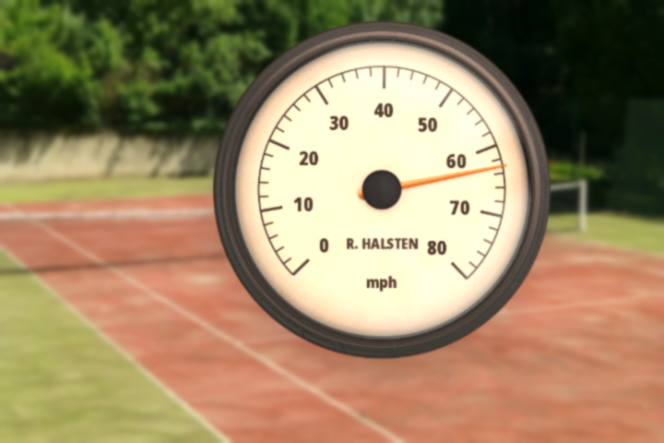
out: **63** mph
